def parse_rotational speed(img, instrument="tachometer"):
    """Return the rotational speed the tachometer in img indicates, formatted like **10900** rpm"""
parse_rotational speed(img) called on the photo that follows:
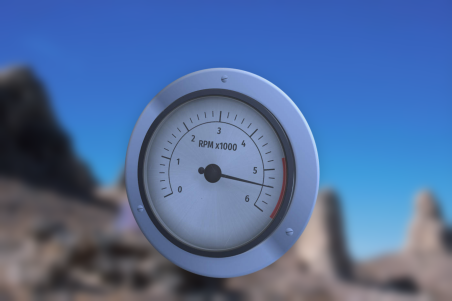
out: **5400** rpm
